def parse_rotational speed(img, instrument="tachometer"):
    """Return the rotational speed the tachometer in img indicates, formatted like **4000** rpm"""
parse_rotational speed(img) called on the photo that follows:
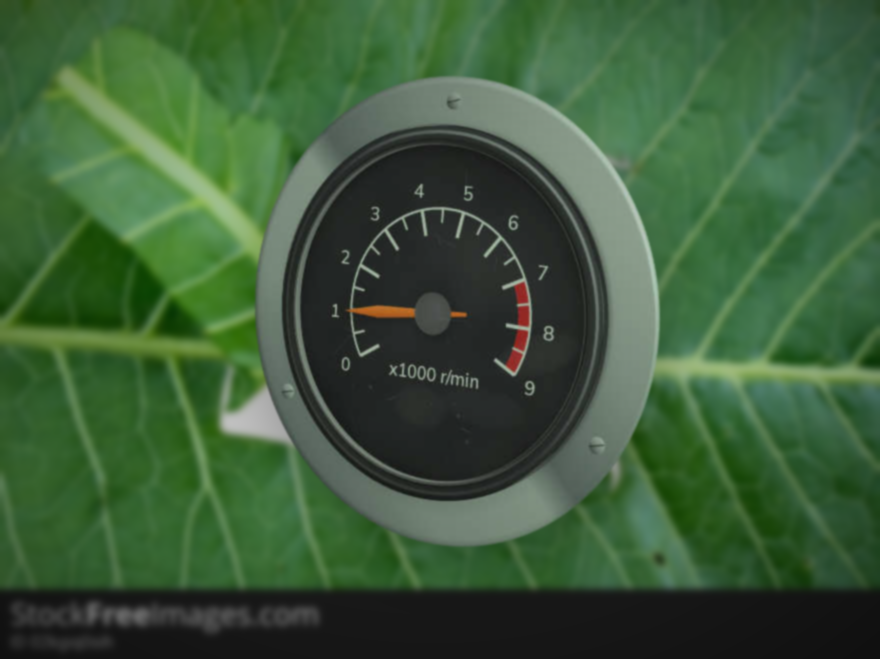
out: **1000** rpm
